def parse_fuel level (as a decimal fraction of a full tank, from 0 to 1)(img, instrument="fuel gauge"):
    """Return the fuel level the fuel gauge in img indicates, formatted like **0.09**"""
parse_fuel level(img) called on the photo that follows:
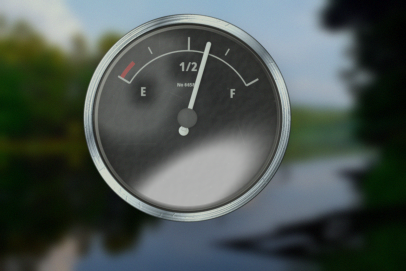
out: **0.625**
